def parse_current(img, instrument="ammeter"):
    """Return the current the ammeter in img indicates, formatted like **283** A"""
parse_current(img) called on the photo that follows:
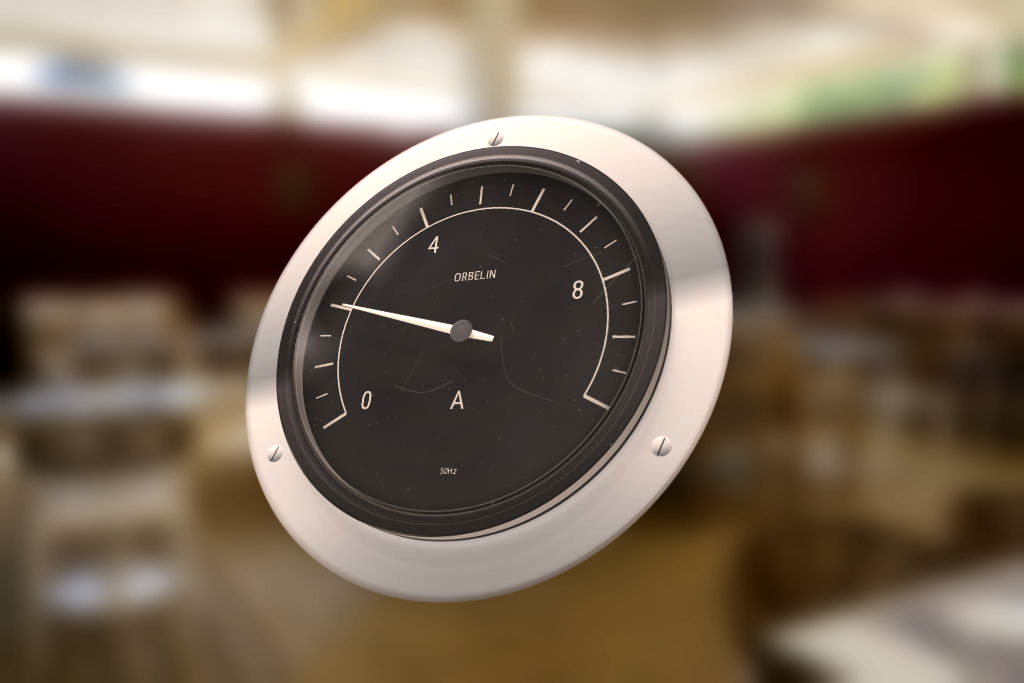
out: **2** A
